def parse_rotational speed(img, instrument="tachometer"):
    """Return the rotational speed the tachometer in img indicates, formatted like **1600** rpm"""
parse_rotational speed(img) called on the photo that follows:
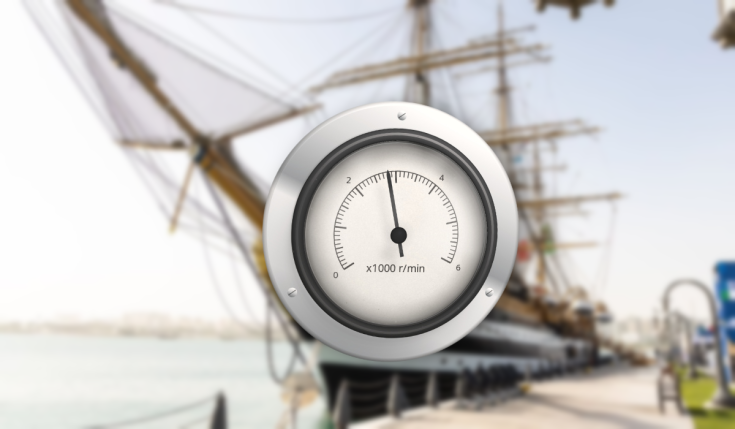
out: **2800** rpm
